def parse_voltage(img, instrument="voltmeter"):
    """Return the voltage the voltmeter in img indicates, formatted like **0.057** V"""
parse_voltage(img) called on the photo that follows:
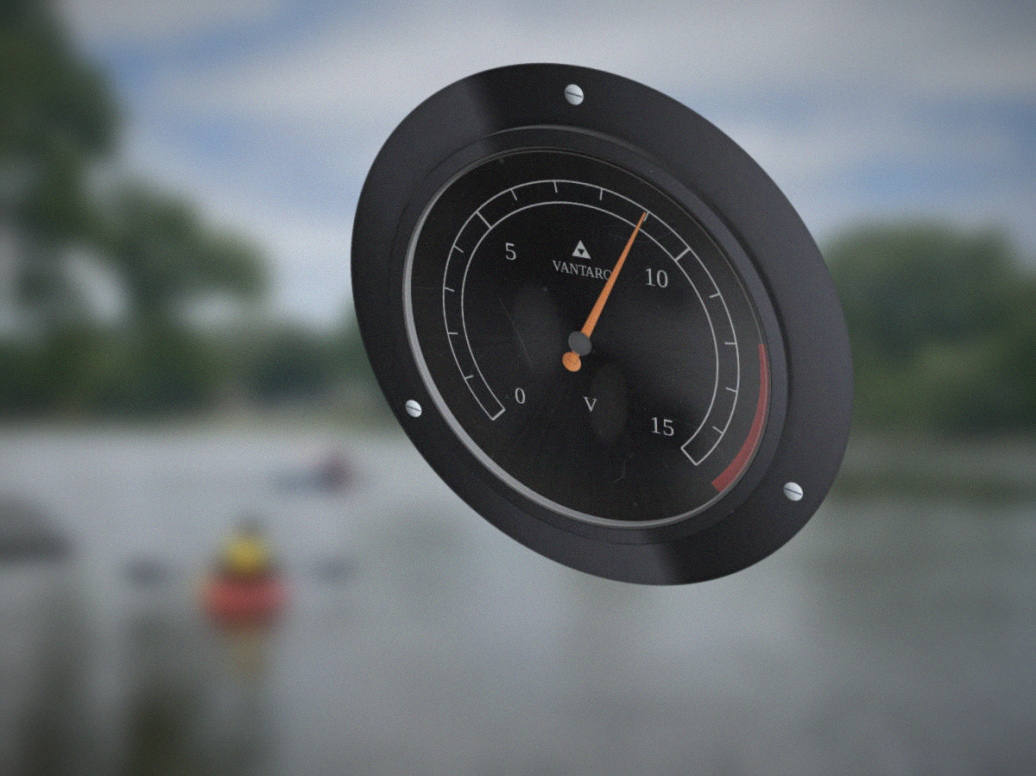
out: **9** V
